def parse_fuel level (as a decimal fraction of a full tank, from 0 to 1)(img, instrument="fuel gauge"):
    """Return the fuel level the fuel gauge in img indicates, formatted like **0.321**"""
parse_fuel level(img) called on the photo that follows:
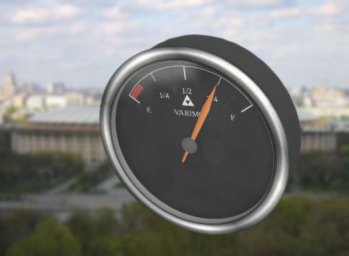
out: **0.75**
